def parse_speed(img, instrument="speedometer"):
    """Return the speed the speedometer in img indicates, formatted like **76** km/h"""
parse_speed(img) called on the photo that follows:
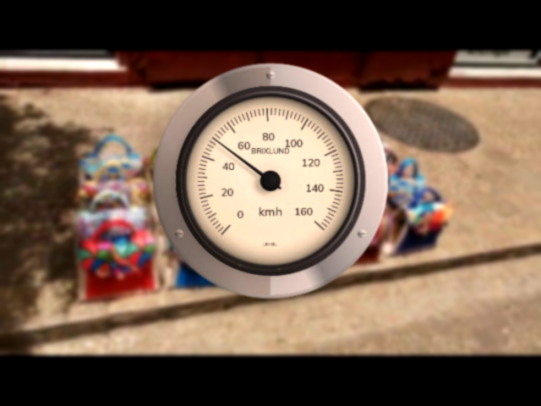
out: **50** km/h
